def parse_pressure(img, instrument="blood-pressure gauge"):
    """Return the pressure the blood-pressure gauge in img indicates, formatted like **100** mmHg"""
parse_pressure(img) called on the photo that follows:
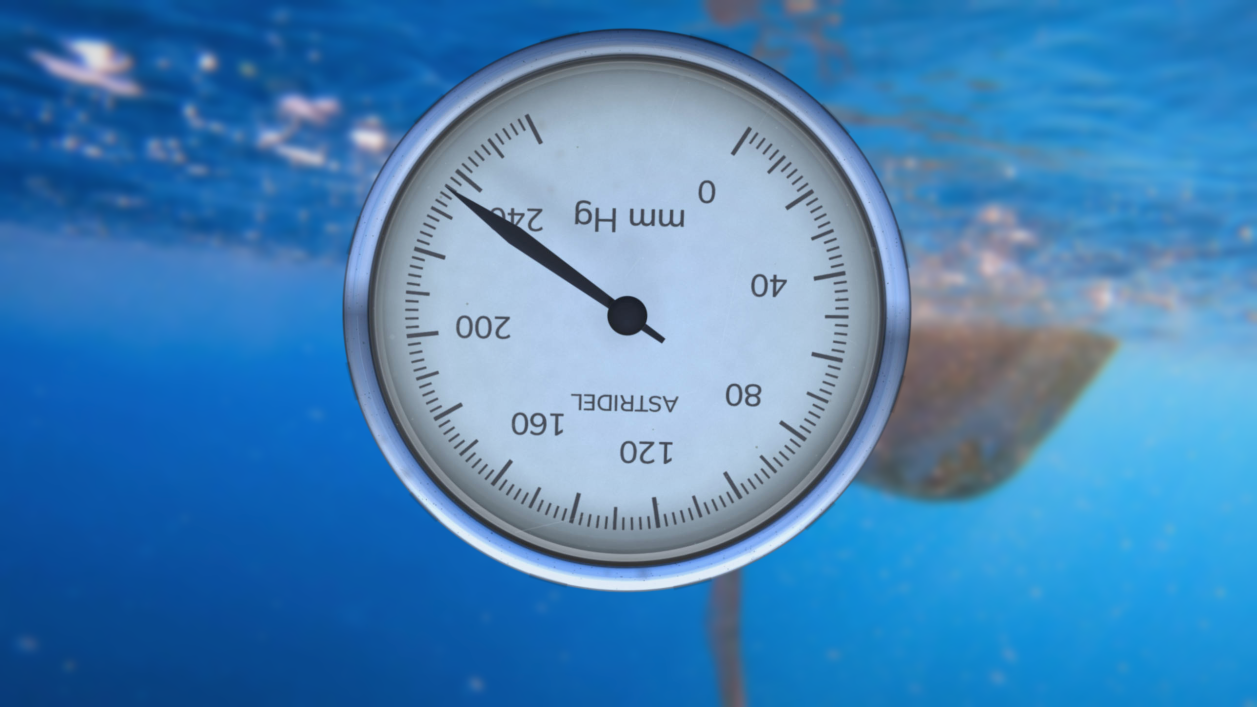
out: **236** mmHg
